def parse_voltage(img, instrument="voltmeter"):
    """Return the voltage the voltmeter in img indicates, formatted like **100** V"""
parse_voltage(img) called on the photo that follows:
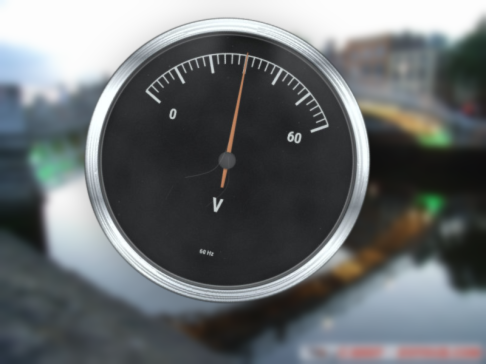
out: **30** V
